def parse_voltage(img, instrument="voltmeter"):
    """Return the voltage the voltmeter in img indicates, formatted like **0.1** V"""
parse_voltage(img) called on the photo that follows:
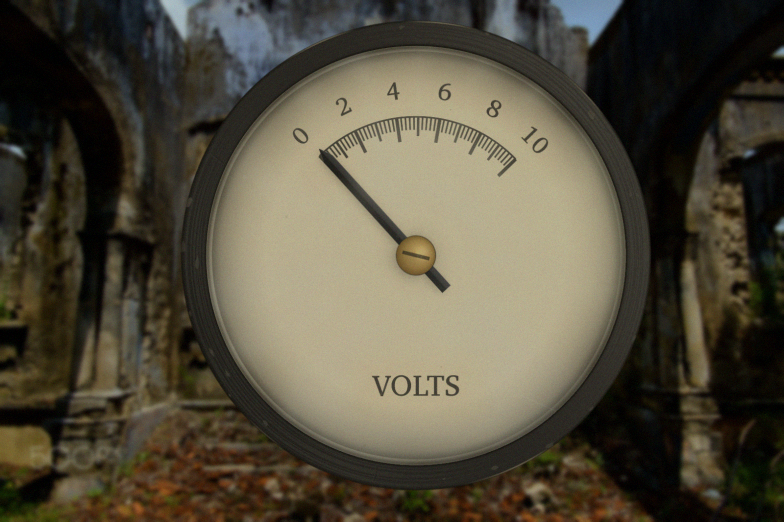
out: **0.2** V
